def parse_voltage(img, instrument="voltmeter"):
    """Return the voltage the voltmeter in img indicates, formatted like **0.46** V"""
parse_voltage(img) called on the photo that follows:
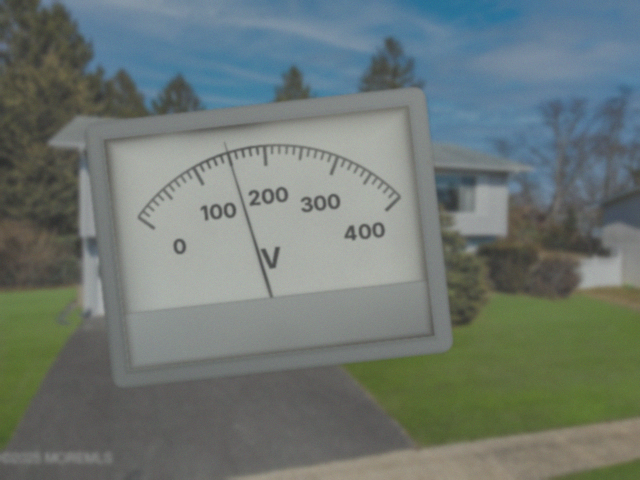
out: **150** V
